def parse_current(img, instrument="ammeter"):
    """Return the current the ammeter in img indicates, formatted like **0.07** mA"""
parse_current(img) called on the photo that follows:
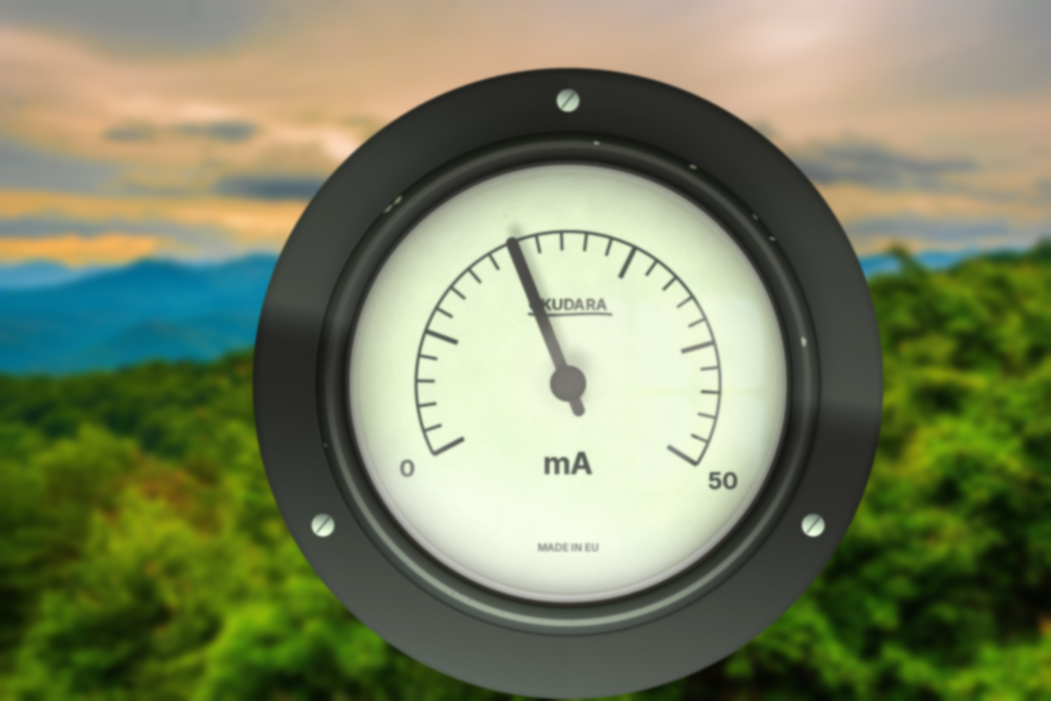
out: **20** mA
